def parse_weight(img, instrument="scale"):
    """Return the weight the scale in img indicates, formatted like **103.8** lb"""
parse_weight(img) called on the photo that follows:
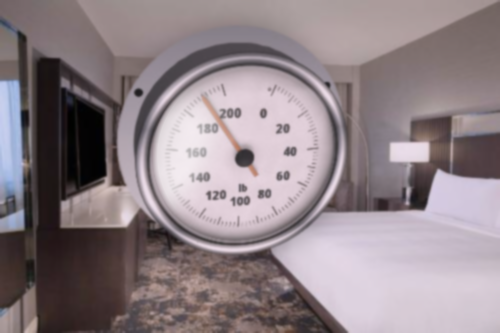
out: **190** lb
